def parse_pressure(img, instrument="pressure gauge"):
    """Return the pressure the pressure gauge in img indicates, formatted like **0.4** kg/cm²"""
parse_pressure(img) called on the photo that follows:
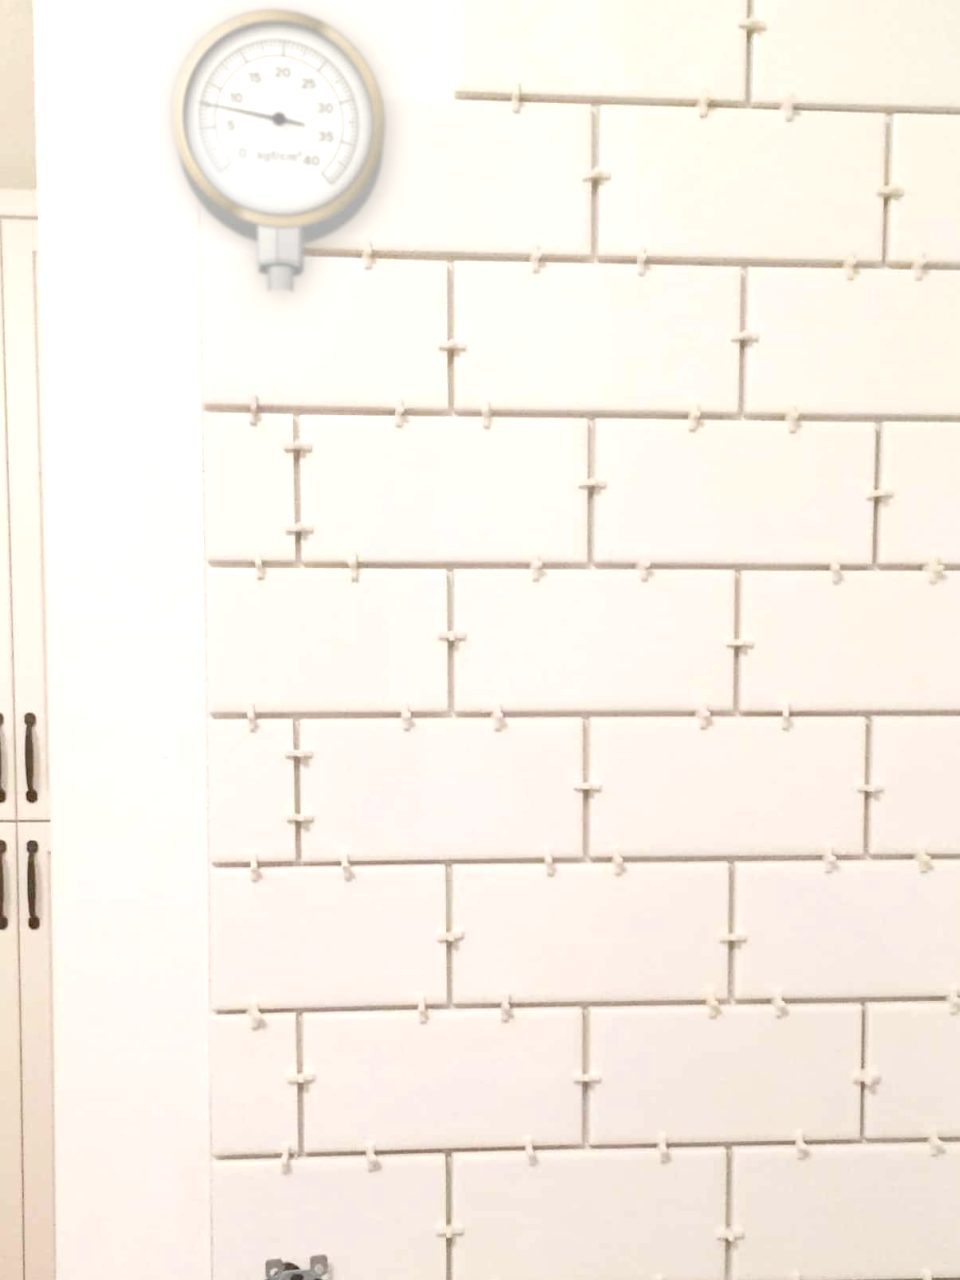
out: **7.5** kg/cm²
